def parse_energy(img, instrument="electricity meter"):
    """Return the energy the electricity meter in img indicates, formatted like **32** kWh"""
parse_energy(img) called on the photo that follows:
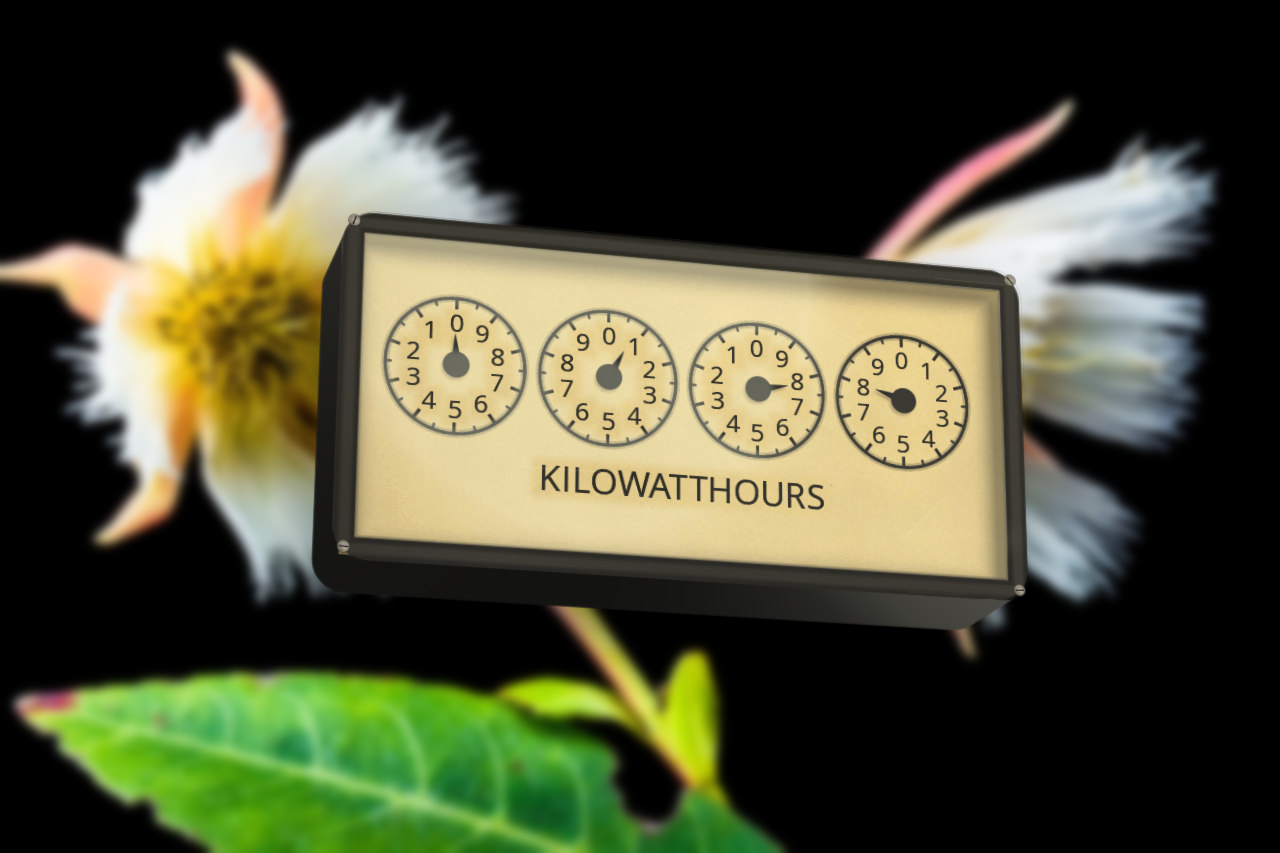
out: **78** kWh
